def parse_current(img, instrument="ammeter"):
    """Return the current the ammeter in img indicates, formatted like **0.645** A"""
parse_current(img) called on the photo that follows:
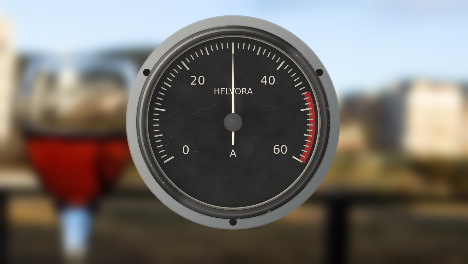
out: **30** A
